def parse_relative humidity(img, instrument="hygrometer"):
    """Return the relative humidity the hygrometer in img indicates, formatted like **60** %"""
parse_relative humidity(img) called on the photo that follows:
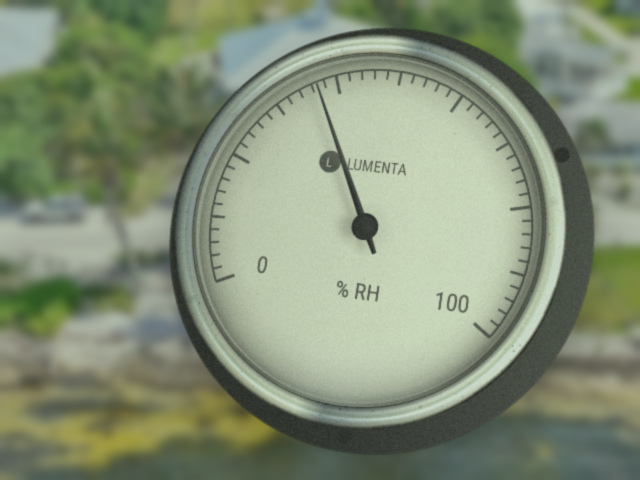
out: **37** %
